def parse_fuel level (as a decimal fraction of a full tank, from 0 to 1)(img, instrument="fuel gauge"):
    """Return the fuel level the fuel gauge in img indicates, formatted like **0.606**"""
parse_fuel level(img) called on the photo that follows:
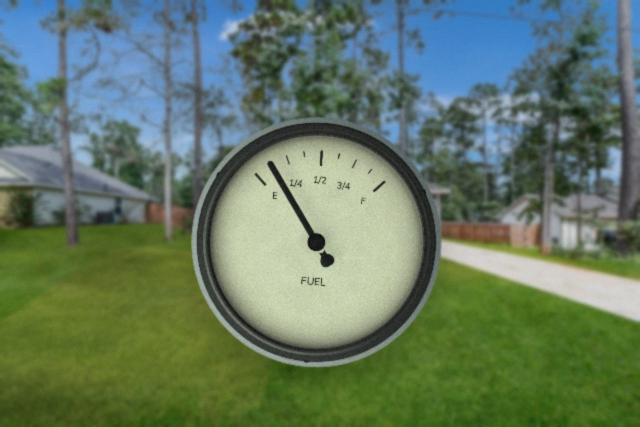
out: **0.125**
